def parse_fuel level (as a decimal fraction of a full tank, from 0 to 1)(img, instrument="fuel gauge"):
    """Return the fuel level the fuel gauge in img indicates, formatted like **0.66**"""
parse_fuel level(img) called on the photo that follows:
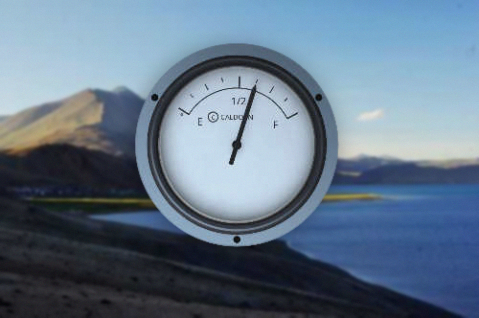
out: **0.625**
